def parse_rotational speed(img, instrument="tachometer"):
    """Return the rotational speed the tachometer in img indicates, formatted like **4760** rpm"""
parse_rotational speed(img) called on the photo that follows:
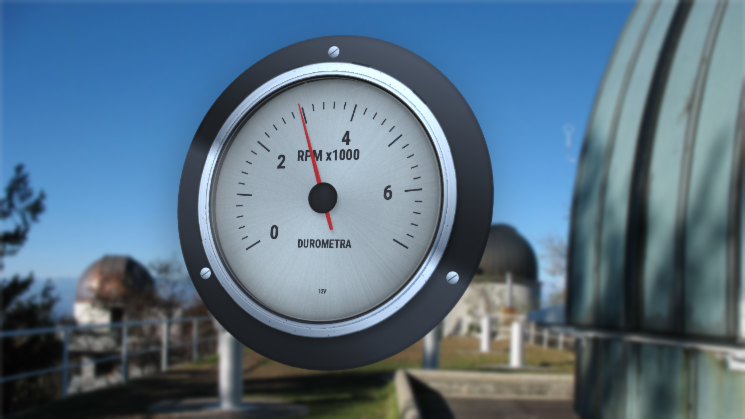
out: **3000** rpm
